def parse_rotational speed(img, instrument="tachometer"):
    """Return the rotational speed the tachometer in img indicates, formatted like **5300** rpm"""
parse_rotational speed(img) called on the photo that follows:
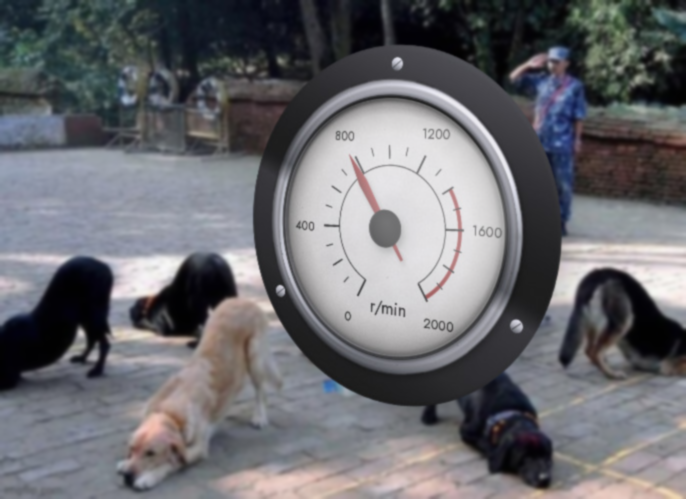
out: **800** rpm
